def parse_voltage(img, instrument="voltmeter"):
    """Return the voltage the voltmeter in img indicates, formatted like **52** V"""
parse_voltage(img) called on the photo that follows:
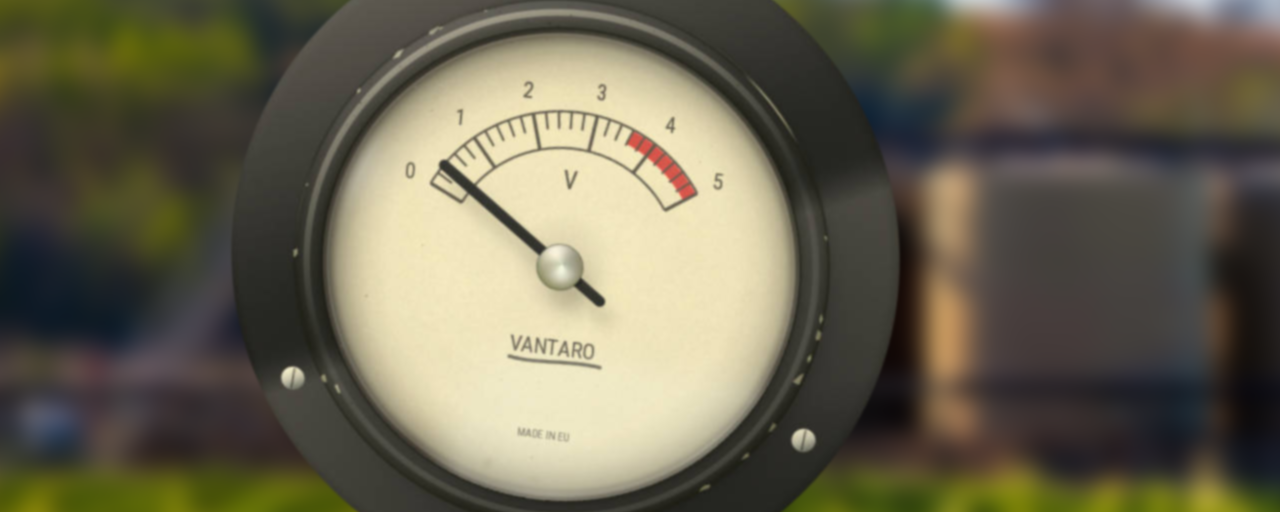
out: **0.4** V
